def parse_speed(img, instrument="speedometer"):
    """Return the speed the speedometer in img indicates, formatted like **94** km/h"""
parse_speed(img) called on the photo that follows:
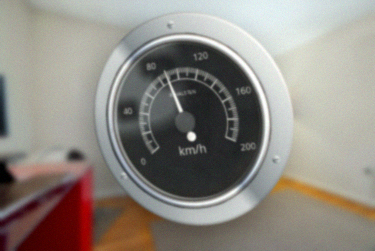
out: **90** km/h
